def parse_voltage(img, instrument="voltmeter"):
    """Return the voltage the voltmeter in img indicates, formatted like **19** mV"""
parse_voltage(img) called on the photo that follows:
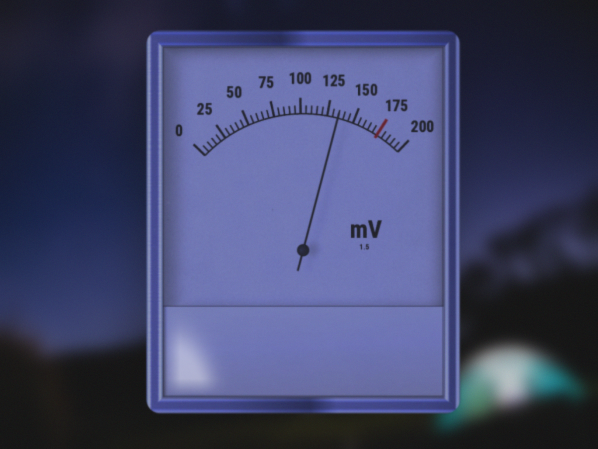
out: **135** mV
